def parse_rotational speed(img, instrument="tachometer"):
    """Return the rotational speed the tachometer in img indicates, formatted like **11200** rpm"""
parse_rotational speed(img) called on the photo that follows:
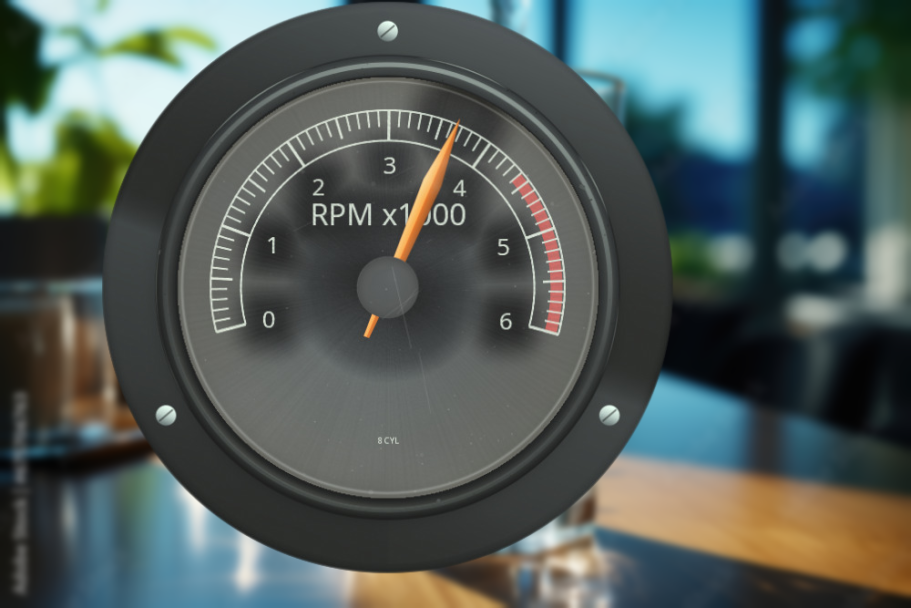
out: **3650** rpm
